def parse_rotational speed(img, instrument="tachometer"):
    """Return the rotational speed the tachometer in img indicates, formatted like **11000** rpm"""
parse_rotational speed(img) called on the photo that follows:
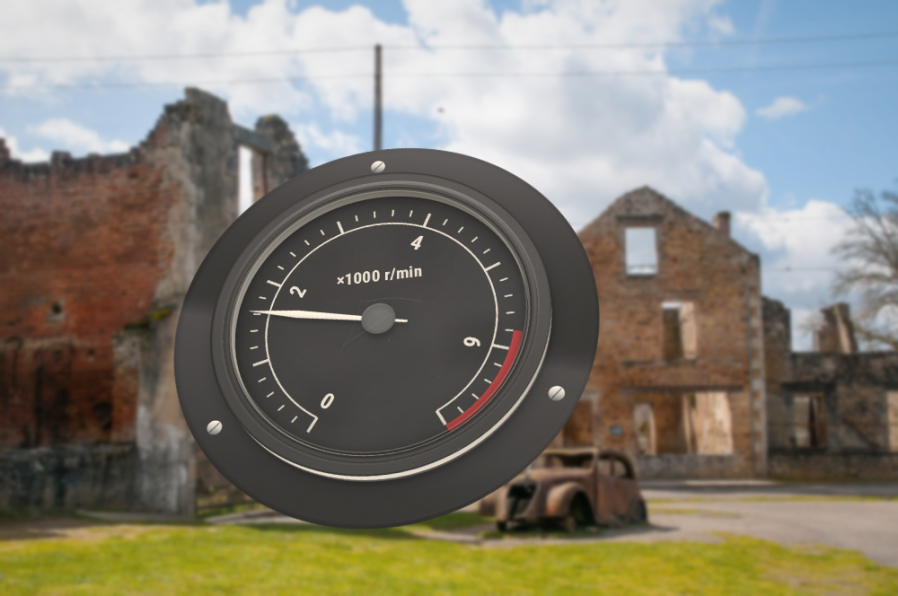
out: **1600** rpm
